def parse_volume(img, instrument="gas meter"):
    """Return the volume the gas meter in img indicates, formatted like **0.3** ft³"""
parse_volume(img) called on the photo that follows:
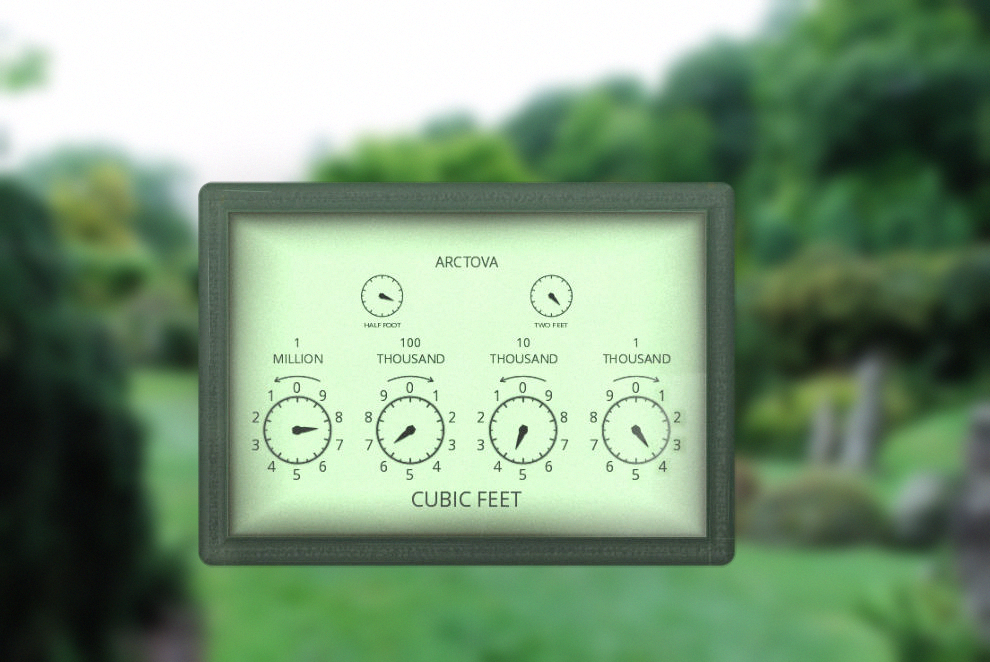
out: **764400** ft³
